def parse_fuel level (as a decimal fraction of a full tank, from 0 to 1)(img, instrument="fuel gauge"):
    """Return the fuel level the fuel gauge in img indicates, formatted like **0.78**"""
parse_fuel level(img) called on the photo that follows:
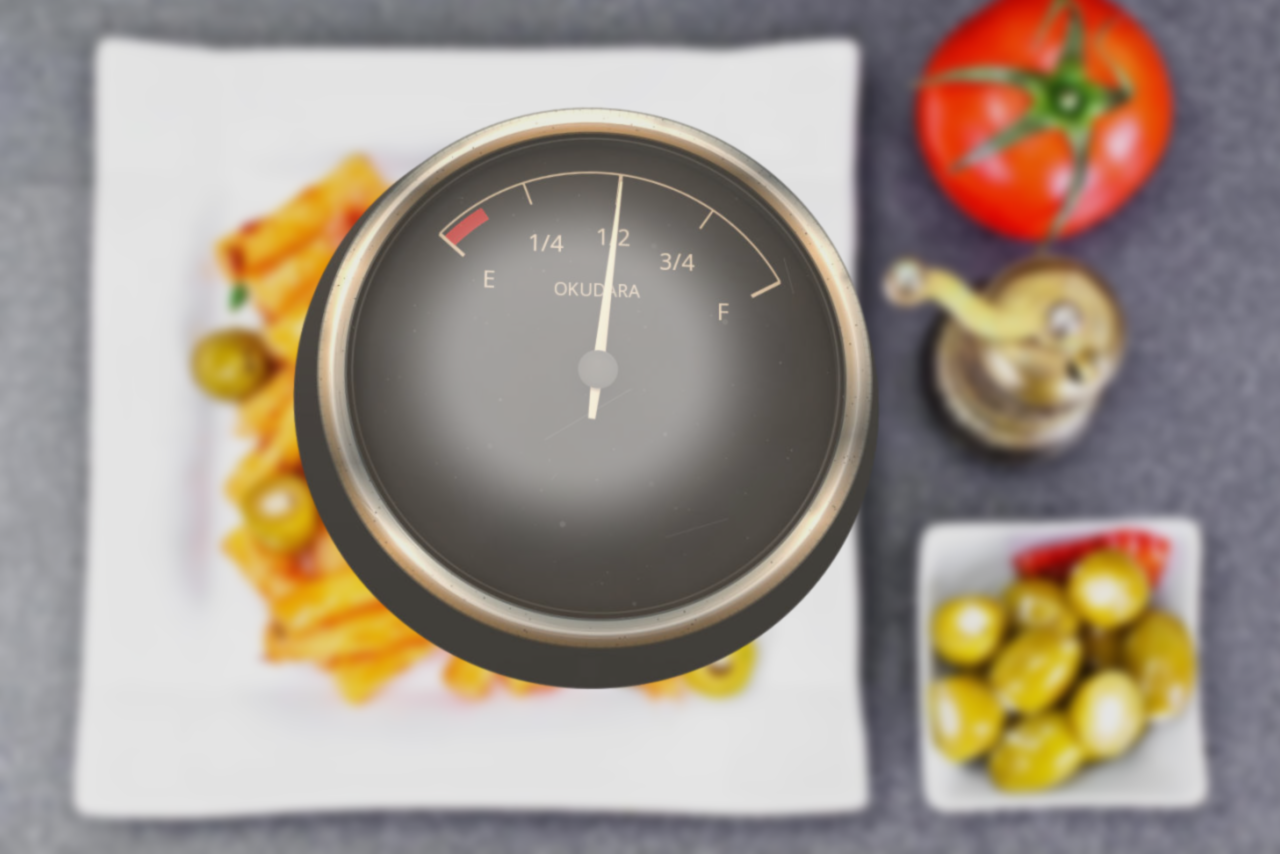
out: **0.5**
